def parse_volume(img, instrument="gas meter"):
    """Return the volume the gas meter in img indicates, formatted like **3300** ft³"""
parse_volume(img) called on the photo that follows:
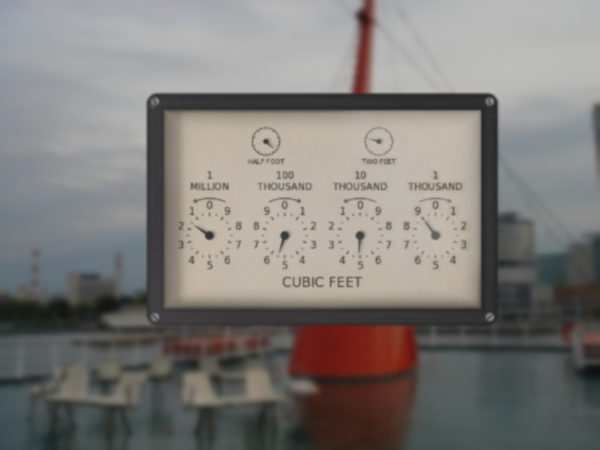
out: **154900** ft³
